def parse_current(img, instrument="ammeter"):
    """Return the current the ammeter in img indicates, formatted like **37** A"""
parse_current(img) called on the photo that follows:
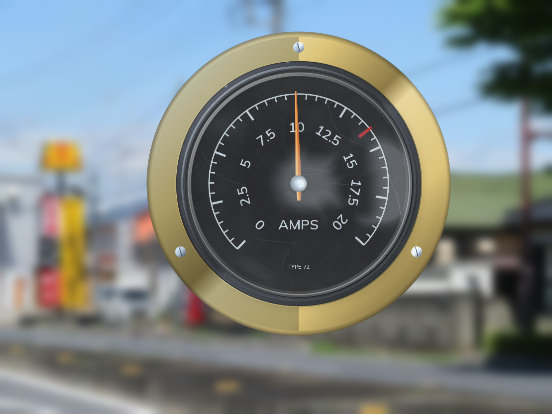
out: **10** A
